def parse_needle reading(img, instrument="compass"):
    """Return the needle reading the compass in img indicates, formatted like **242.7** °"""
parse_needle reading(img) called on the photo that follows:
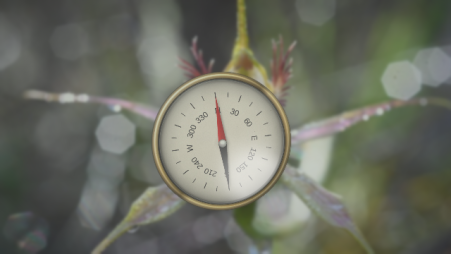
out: **0** °
